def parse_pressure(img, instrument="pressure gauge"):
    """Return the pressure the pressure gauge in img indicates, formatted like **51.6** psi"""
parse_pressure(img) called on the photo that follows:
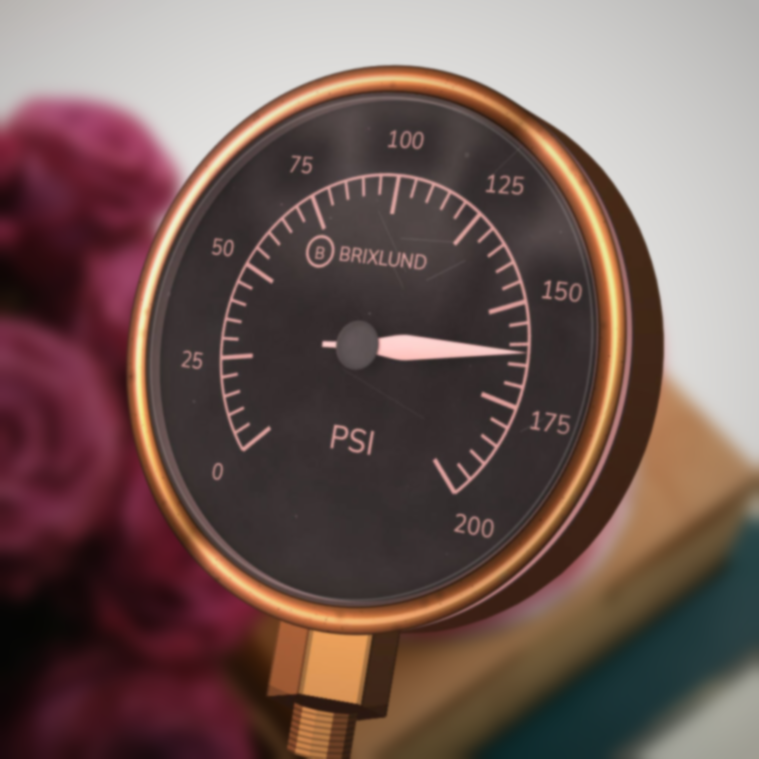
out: **162.5** psi
